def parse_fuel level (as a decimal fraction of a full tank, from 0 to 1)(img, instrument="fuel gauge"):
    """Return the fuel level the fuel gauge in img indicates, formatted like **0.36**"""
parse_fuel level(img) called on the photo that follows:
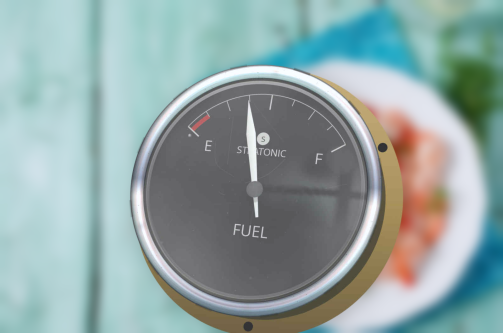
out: **0.375**
